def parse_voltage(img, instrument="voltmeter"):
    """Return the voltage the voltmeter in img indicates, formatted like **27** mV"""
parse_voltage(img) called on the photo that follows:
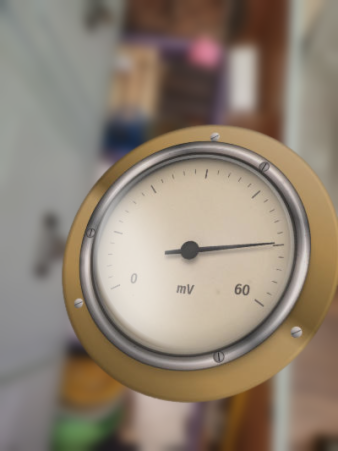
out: **50** mV
